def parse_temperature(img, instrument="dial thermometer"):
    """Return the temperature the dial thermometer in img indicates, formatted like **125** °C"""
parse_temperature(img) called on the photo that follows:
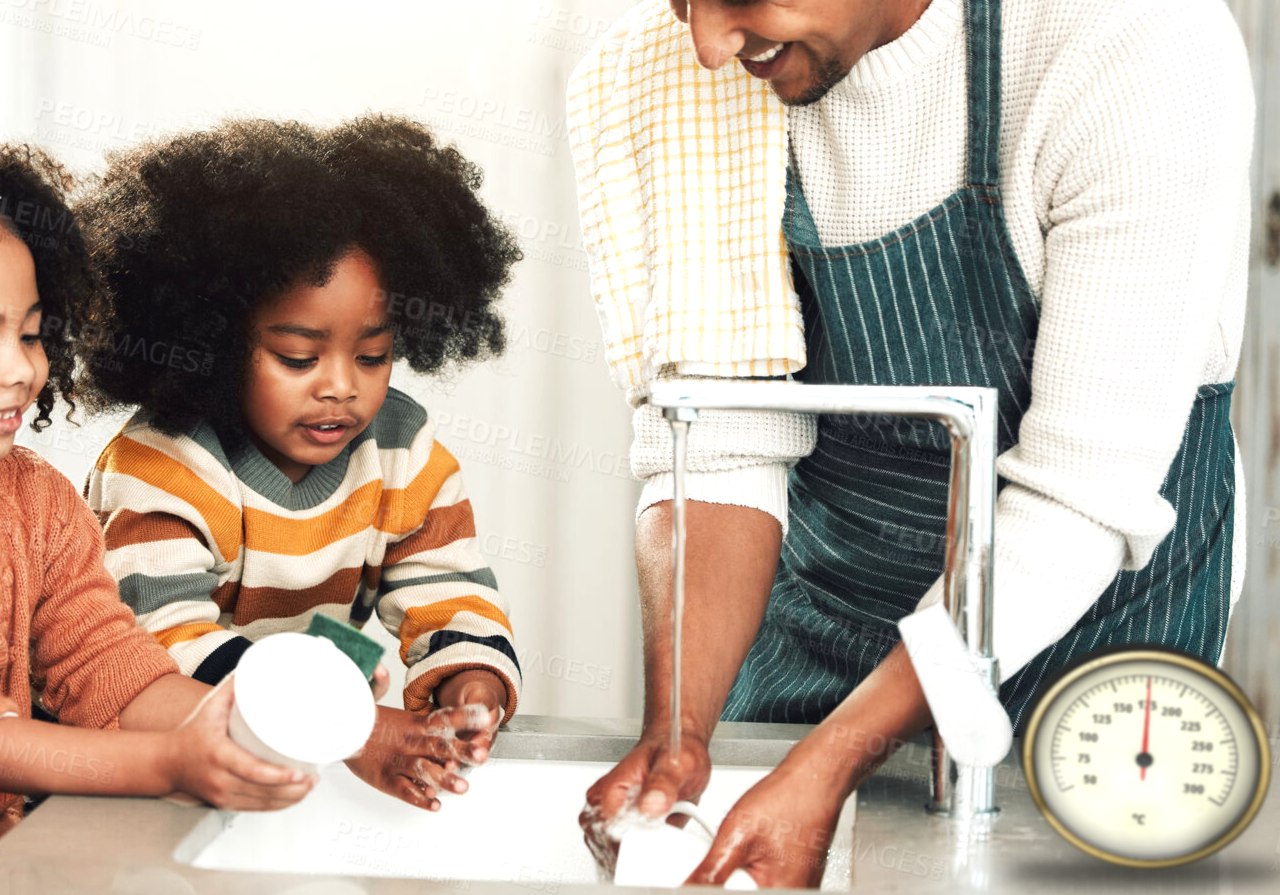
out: **175** °C
